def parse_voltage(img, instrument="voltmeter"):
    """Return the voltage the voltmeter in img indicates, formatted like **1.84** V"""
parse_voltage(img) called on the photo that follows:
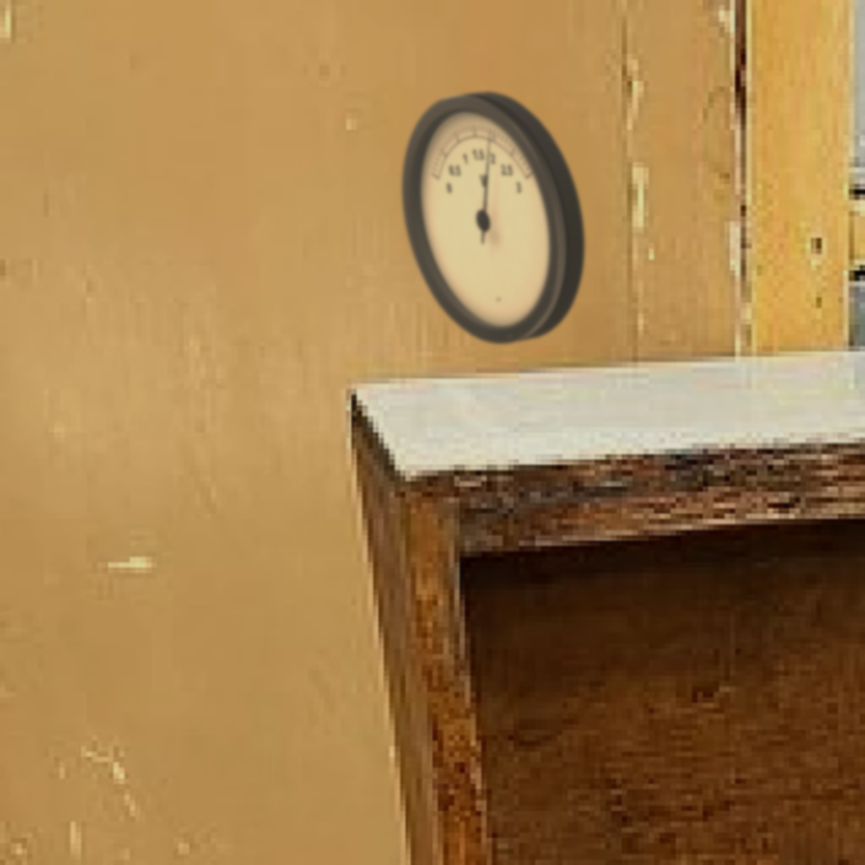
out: **2** V
